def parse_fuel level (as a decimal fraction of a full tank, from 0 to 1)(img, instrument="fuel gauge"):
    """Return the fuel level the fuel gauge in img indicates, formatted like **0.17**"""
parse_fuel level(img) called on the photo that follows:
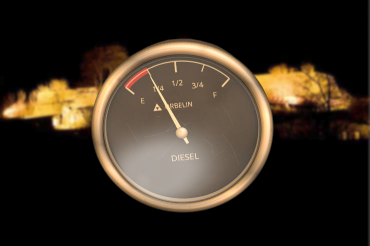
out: **0.25**
